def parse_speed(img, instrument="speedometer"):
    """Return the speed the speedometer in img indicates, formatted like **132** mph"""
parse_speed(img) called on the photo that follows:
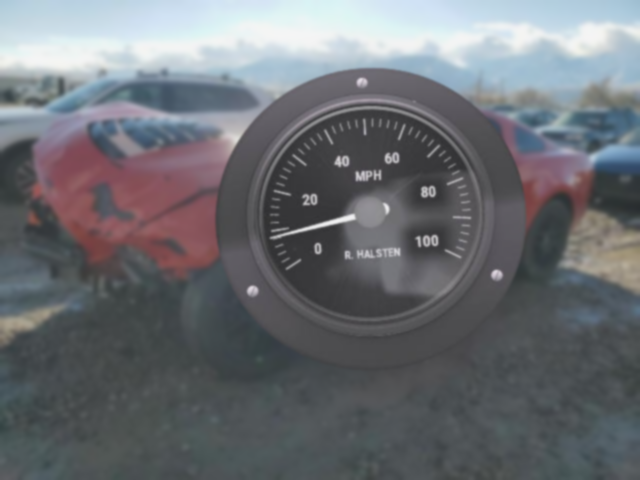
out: **8** mph
